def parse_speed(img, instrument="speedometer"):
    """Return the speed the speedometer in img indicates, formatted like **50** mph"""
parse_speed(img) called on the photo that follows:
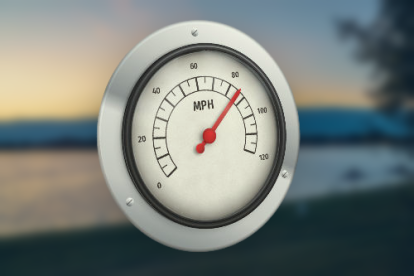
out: **85** mph
